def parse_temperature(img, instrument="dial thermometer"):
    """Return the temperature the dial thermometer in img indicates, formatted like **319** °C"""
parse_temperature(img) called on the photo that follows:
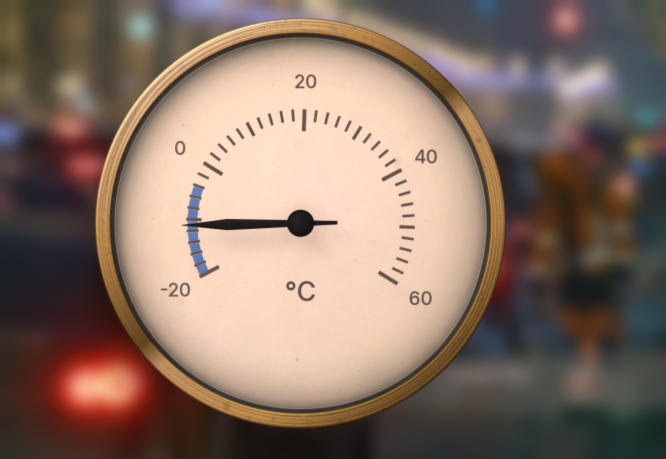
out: **-11** °C
